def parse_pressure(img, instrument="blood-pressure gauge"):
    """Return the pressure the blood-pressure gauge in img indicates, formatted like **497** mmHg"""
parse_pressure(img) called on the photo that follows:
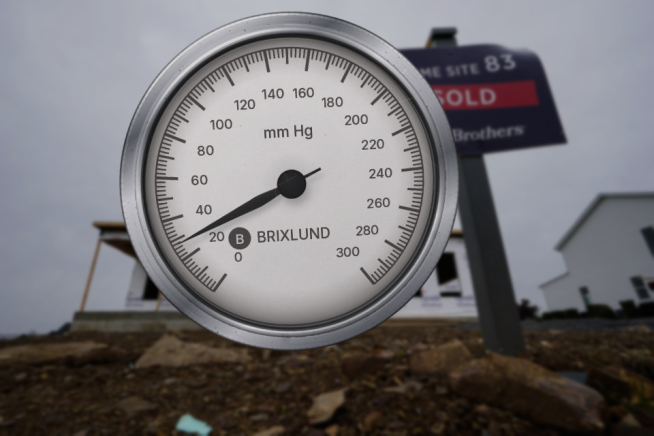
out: **28** mmHg
